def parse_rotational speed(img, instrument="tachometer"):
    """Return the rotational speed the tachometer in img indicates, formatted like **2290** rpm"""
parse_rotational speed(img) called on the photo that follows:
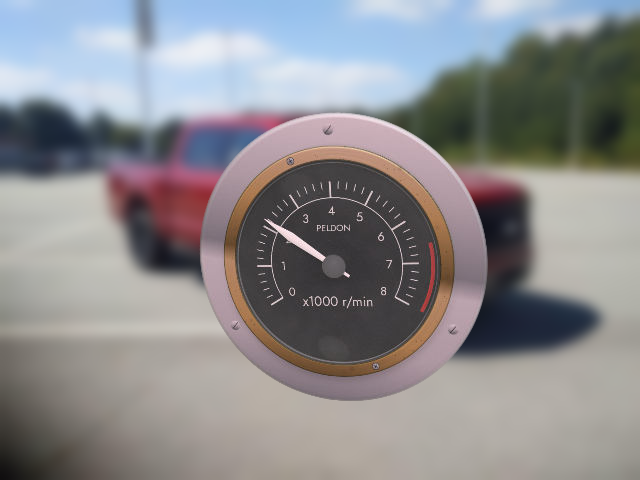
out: **2200** rpm
